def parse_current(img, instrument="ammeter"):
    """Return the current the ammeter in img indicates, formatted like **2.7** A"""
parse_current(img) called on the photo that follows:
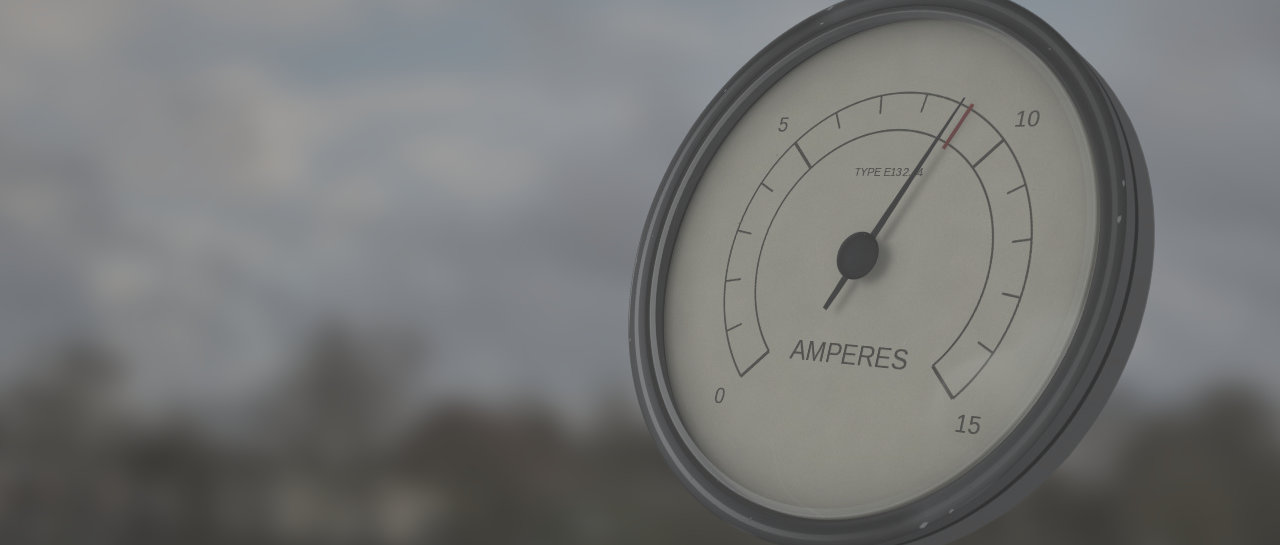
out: **9** A
